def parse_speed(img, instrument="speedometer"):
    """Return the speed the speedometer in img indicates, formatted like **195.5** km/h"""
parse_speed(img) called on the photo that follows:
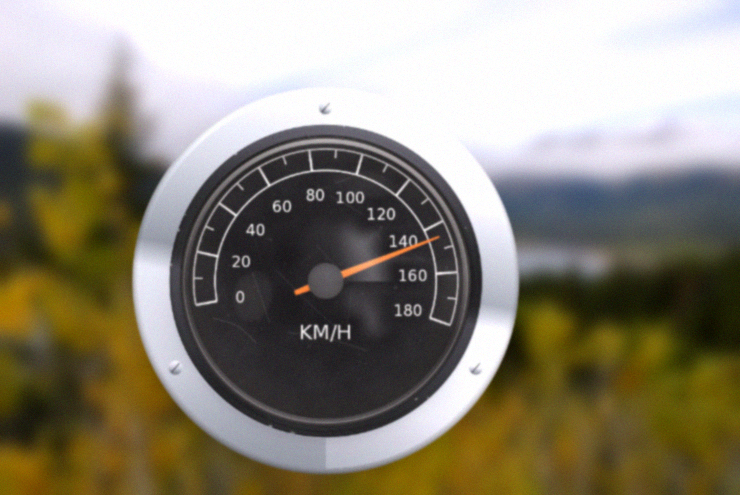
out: **145** km/h
